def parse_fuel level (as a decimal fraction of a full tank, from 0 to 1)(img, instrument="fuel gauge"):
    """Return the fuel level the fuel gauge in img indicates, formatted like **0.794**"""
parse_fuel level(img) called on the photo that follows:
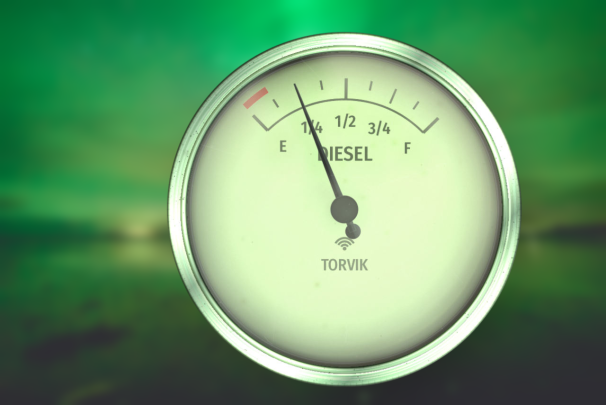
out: **0.25**
